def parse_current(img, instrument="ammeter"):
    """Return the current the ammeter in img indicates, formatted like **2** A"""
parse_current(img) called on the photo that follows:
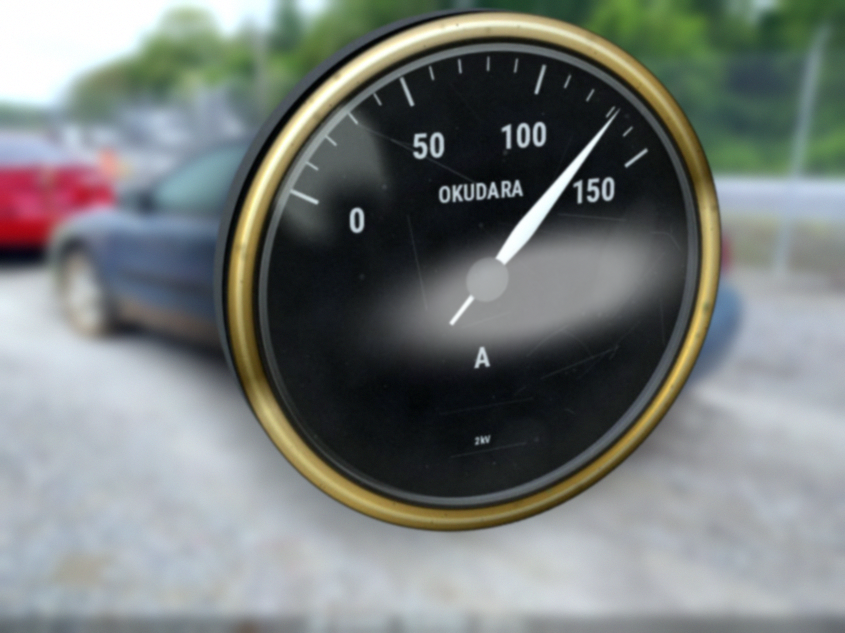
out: **130** A
